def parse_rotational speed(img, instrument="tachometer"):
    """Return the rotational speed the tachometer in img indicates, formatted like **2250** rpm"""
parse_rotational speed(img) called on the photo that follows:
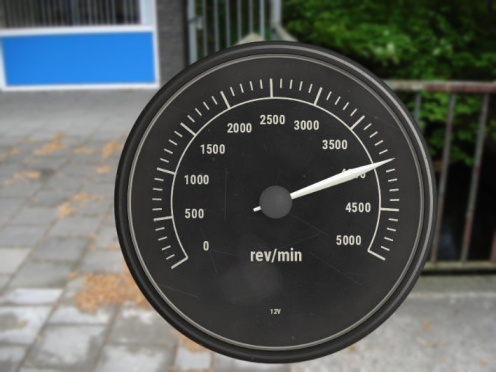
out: **4000** rpm
